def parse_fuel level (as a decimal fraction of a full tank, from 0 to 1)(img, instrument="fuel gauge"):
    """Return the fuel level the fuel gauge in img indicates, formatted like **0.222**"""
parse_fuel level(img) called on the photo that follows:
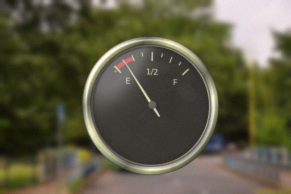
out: **0.125**
